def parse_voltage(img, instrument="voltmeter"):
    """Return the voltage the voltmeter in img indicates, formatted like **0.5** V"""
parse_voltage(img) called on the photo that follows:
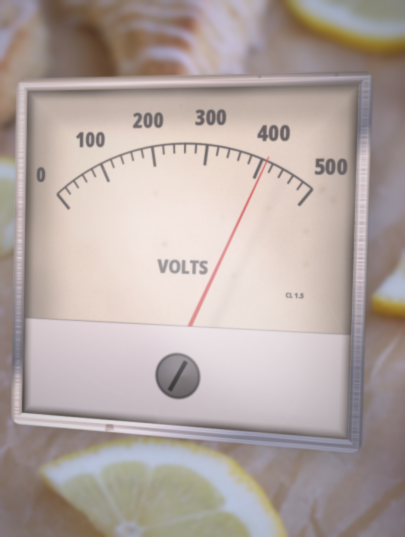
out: **410** V
